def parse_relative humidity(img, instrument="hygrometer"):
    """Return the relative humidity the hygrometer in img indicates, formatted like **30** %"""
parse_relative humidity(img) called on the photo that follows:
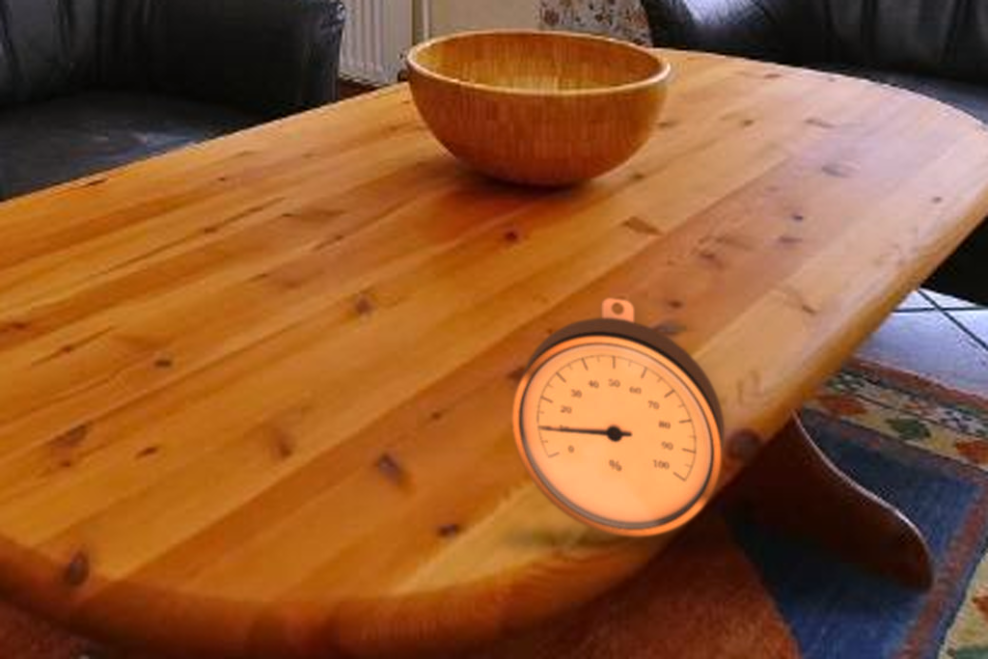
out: **10** %
